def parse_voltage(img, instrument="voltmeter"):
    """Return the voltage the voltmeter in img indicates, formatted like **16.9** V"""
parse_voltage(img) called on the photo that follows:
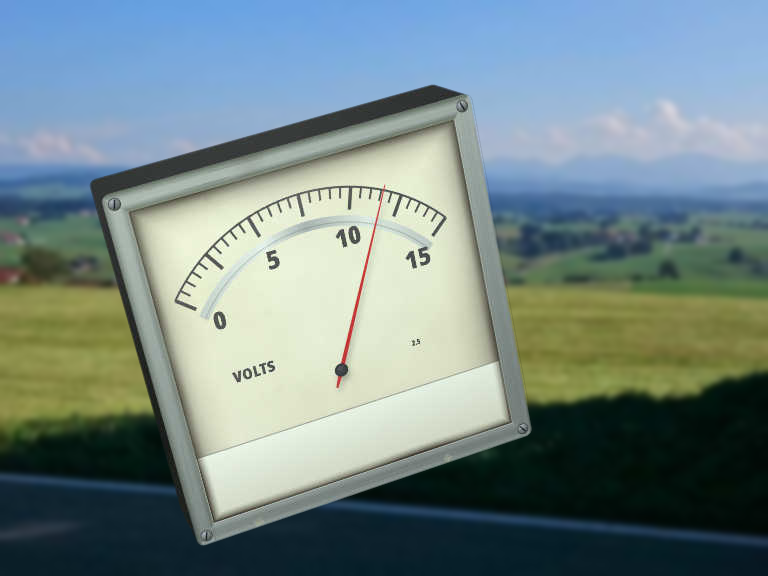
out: **11.5** V
